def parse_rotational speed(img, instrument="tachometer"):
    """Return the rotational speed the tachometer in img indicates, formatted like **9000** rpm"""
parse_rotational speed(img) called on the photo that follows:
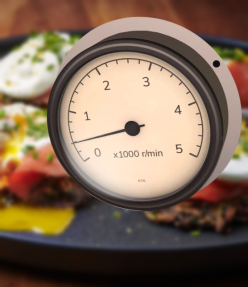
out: **400** rpm
